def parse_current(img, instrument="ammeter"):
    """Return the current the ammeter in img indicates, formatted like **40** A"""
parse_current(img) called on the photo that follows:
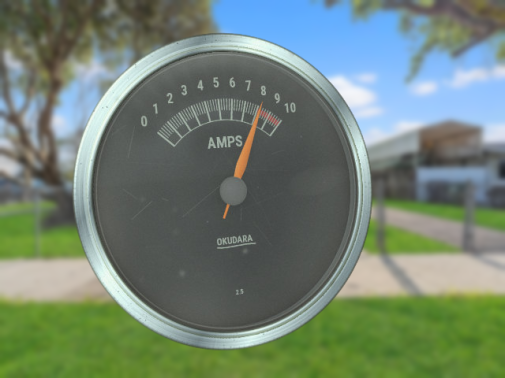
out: **8** A
